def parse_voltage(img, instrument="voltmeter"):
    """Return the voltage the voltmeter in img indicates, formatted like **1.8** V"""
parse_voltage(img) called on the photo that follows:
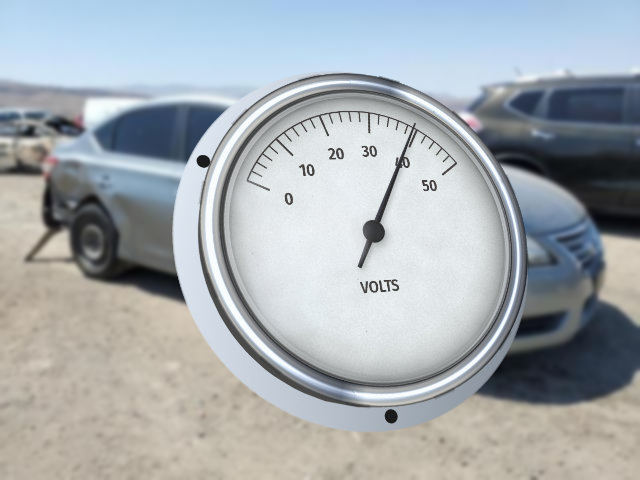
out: **39** V
